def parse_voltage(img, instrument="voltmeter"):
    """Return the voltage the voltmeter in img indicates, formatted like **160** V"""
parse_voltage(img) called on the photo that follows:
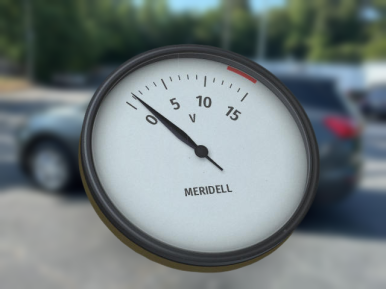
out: **1** V
